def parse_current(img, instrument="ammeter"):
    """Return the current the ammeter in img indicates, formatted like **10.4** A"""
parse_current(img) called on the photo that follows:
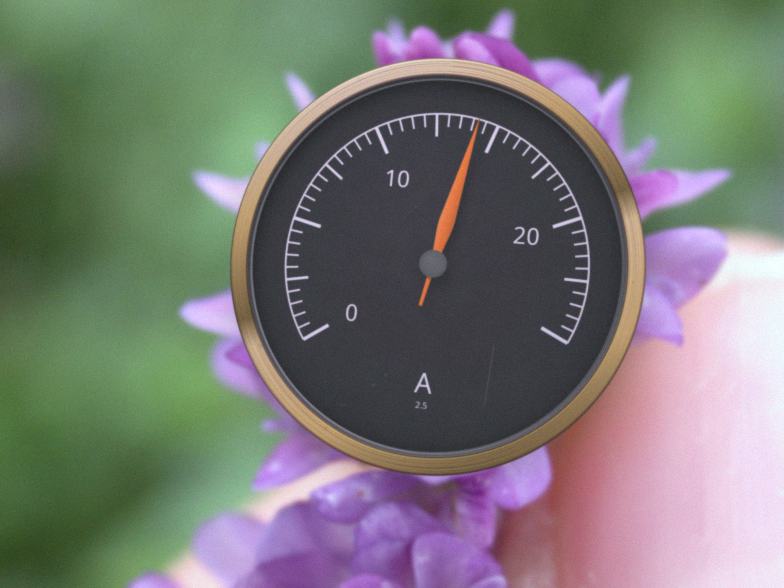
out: **14.25** A
